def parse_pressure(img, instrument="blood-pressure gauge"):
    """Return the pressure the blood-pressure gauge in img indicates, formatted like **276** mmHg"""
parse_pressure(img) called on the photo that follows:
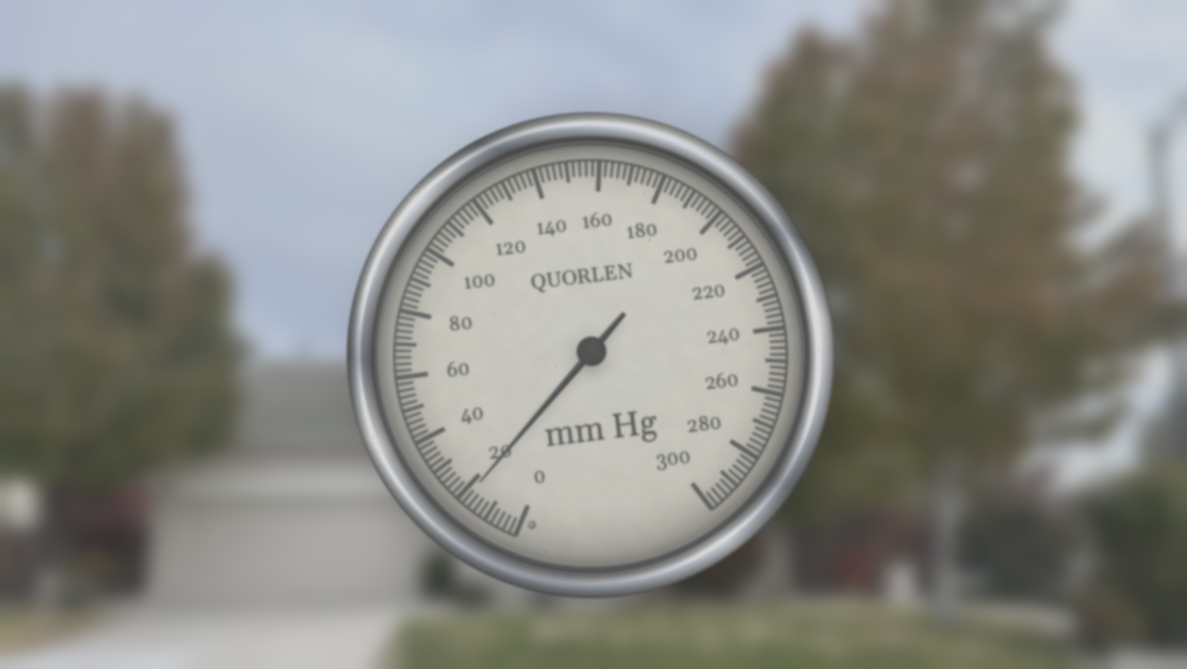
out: **18** mmHg
